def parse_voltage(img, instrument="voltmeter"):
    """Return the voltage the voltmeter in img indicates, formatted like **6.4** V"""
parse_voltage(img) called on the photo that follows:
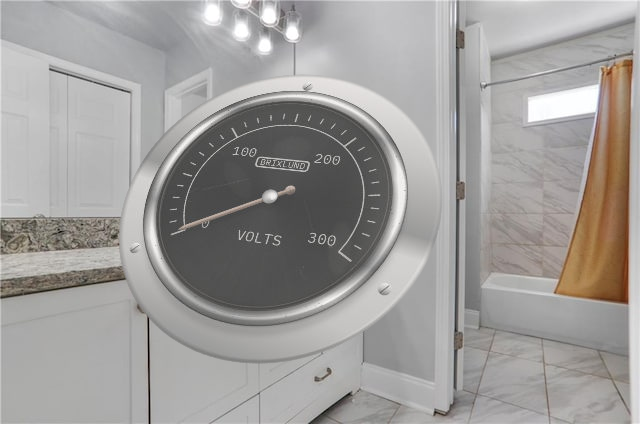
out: **0** V
